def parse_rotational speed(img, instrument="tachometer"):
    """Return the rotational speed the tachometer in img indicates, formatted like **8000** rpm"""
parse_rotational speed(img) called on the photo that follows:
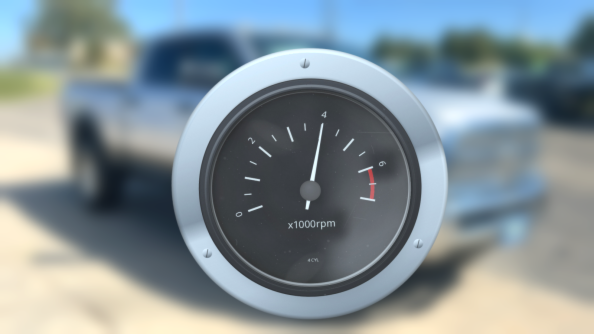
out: **4000** rpm
